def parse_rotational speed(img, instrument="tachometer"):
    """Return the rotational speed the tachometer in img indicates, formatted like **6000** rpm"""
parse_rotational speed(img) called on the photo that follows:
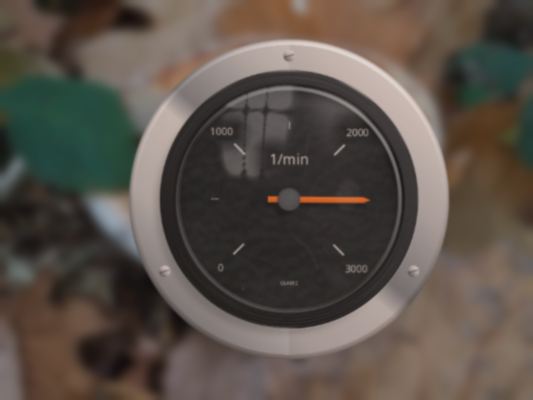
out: **2500** rpm
